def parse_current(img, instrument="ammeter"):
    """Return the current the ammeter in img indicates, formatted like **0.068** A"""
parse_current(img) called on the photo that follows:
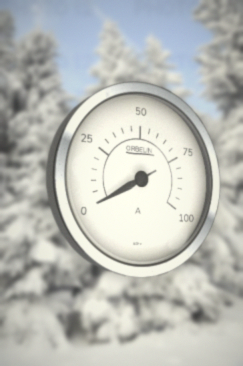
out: **0** A
